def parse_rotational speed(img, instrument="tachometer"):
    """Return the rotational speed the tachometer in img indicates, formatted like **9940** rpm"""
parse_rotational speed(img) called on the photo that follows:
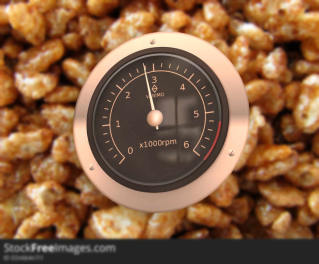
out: **2800** rpm
